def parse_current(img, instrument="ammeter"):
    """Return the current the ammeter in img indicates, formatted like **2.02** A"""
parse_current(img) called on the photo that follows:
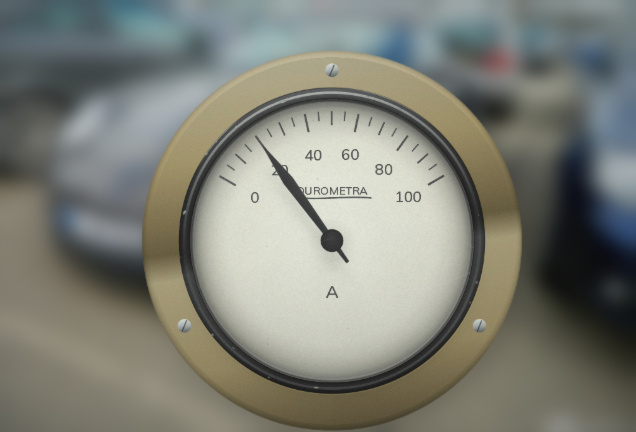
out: **20** A
